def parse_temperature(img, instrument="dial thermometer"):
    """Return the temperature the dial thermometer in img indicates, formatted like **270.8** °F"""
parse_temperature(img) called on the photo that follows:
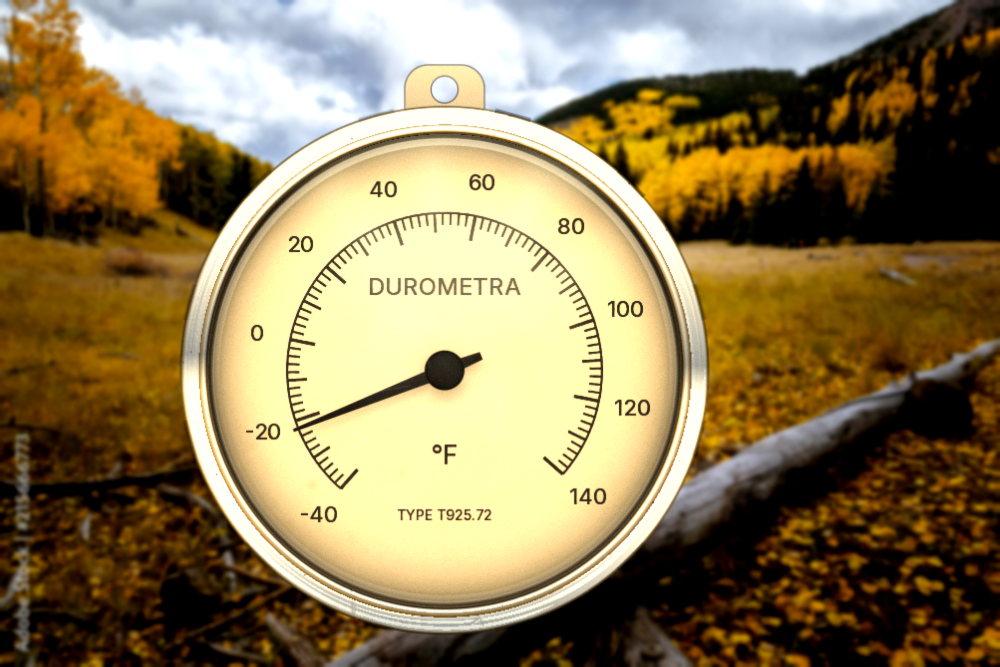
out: **-22** °F
